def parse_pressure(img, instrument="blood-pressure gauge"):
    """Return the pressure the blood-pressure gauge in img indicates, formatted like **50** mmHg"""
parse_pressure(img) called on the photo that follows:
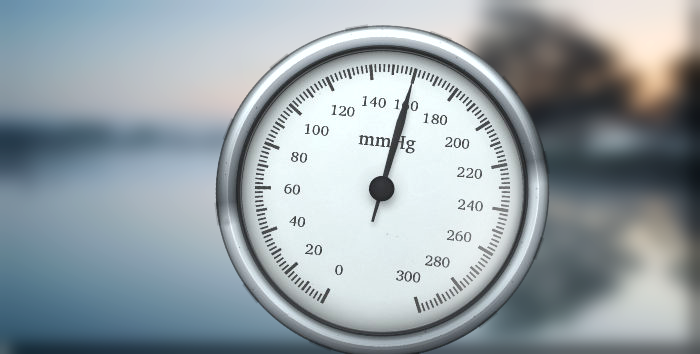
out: **160** mmHg
